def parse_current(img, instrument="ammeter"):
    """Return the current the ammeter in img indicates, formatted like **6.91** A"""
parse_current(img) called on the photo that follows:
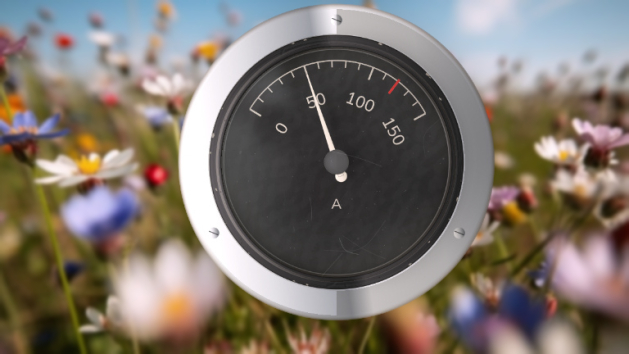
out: **50** A
